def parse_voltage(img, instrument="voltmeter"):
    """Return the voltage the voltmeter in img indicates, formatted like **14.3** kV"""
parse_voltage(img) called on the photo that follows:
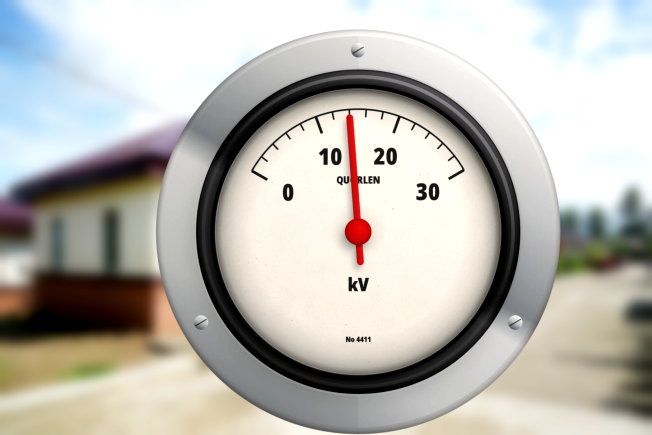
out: **14** kV
